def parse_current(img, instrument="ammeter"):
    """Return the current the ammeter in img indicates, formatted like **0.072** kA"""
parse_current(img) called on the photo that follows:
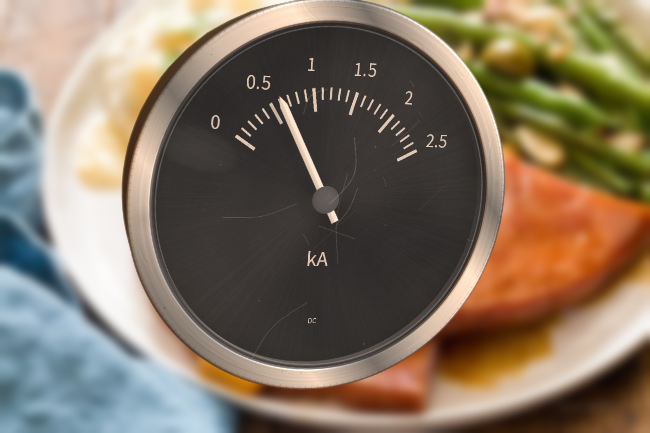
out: **0.6** kA
